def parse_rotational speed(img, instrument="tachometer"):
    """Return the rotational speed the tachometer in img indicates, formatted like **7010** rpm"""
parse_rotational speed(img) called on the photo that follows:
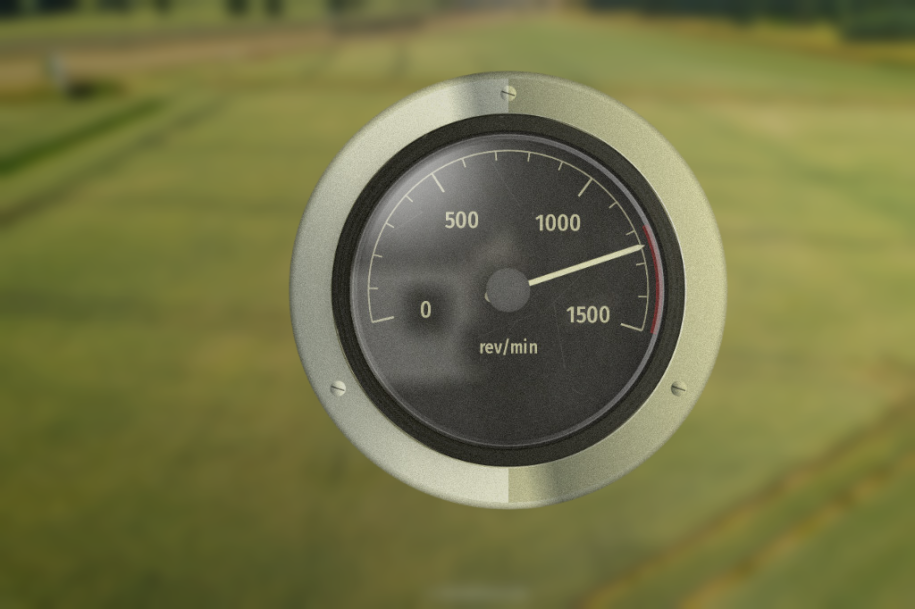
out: **1250** rpm
